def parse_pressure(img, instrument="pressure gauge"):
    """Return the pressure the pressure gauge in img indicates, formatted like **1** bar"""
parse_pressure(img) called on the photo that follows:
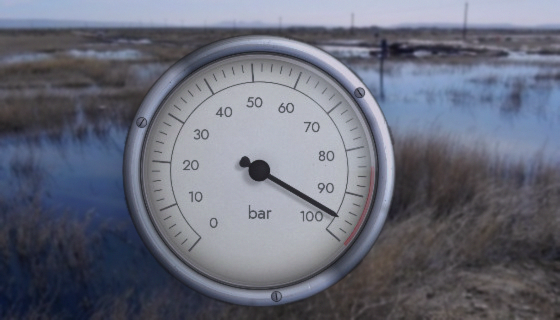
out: **96** bar
